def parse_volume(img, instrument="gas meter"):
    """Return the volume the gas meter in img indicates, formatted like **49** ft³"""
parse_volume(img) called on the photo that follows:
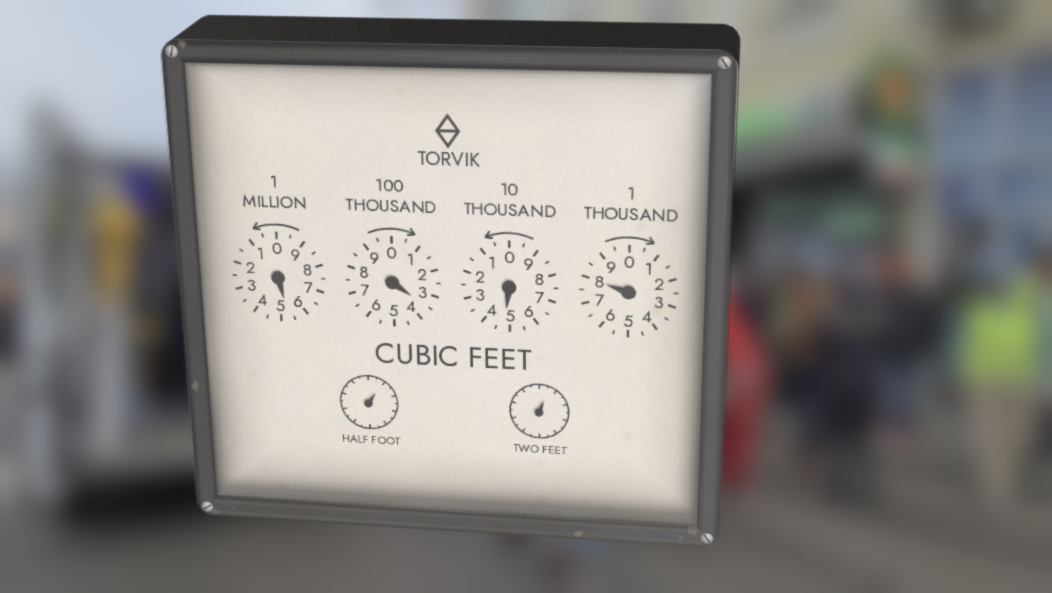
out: **534800** ft³
